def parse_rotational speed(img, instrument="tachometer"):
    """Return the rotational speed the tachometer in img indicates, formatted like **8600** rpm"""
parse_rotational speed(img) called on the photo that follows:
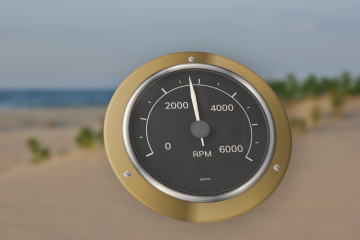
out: **2750** rpm
